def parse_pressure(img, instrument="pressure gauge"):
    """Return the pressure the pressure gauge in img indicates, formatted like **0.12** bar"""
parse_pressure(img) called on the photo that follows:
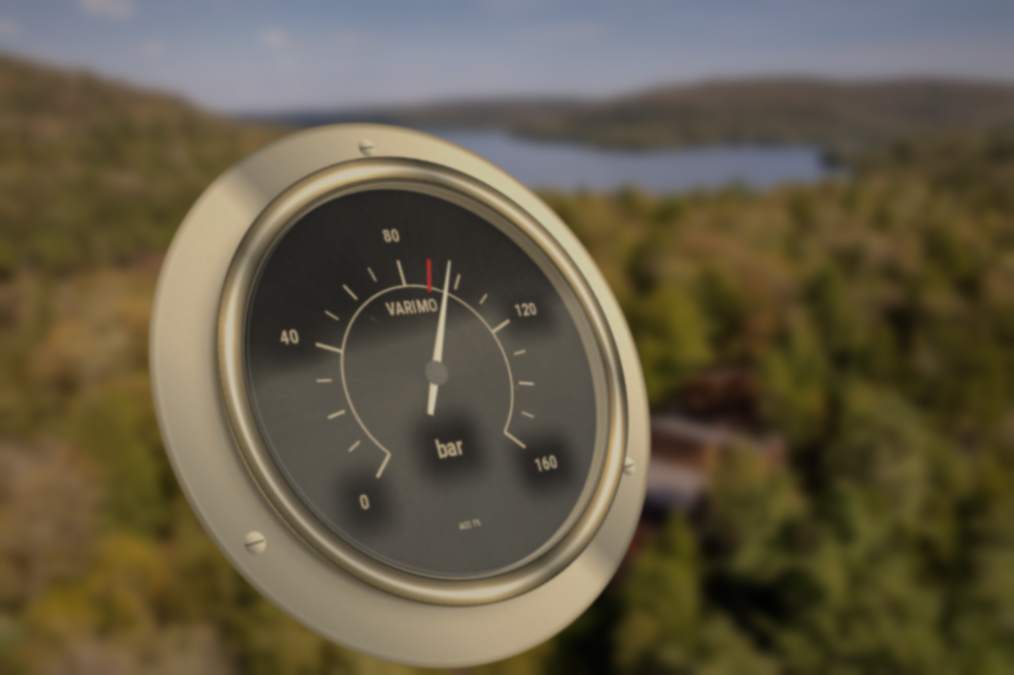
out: **95** bar
